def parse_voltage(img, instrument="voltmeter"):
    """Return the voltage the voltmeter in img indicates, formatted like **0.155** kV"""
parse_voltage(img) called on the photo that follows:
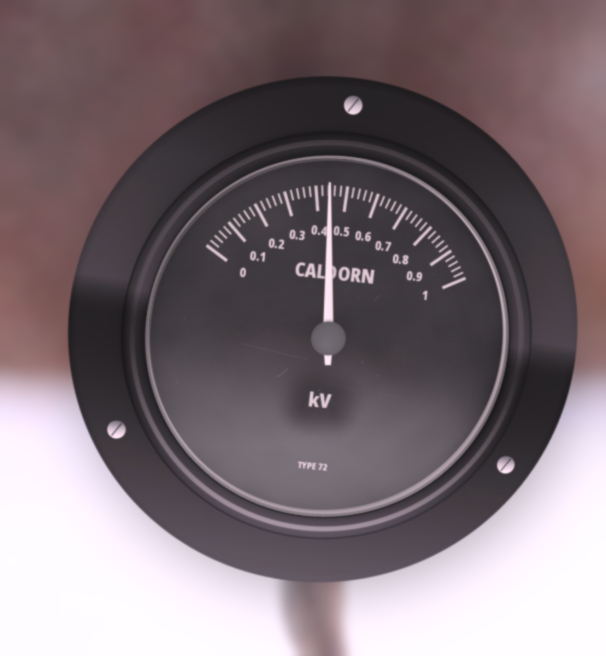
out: **0.44** kV
